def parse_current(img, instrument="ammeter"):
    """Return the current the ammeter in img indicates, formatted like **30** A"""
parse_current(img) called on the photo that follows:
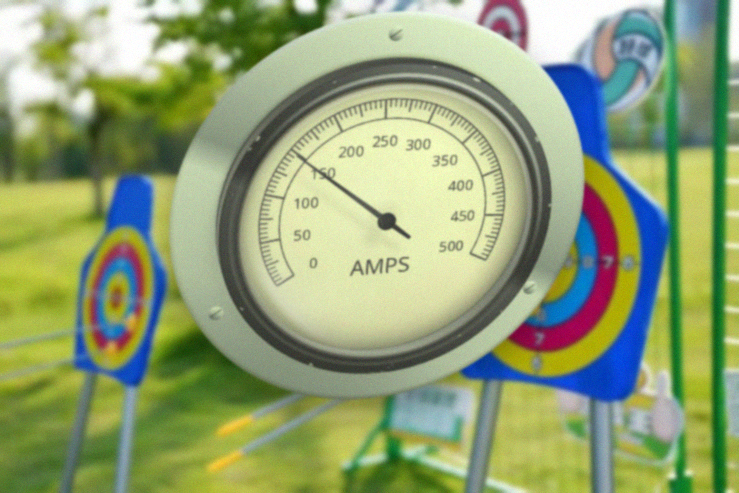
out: **150** A
